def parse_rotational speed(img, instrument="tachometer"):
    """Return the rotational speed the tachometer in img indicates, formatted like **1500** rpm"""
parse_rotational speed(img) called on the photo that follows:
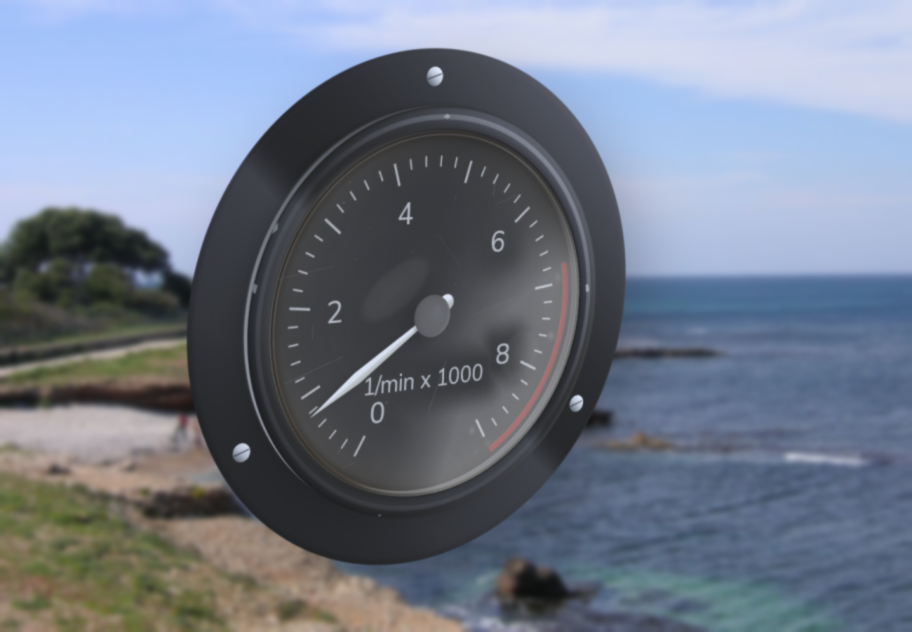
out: **800** rpm
